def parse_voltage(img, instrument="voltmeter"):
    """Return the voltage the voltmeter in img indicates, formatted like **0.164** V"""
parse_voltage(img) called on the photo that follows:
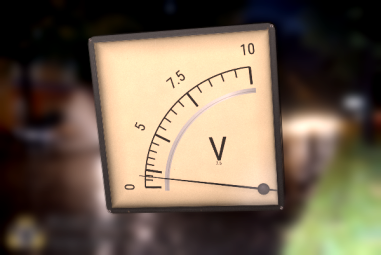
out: **2** V
